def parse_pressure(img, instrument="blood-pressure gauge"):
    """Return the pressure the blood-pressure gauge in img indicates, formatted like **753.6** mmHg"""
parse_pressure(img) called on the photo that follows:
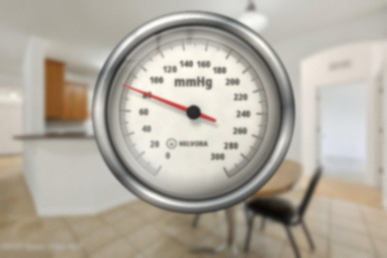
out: **80** mmHg
